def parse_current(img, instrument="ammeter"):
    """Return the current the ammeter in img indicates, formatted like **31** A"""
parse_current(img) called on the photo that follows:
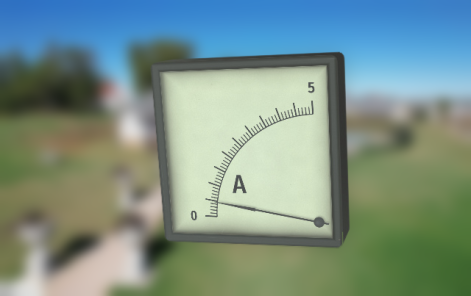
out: **0.5** A
